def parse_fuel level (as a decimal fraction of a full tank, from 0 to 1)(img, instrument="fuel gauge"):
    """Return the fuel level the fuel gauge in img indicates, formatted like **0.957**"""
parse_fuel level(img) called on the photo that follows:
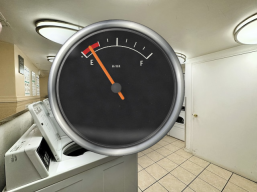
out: **0.125**
